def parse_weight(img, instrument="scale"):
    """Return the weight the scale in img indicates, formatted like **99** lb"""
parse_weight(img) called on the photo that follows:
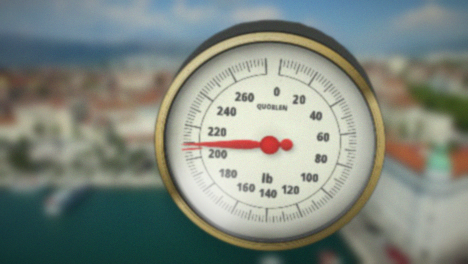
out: **210** lb
